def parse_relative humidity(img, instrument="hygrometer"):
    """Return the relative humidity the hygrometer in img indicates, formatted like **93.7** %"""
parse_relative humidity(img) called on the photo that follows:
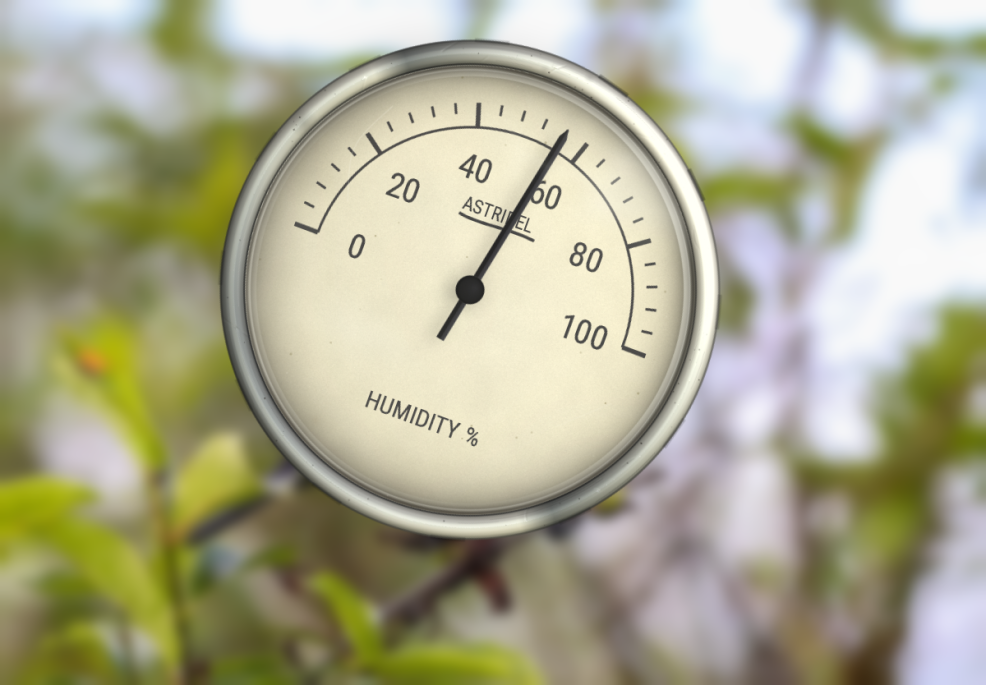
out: **56** %
